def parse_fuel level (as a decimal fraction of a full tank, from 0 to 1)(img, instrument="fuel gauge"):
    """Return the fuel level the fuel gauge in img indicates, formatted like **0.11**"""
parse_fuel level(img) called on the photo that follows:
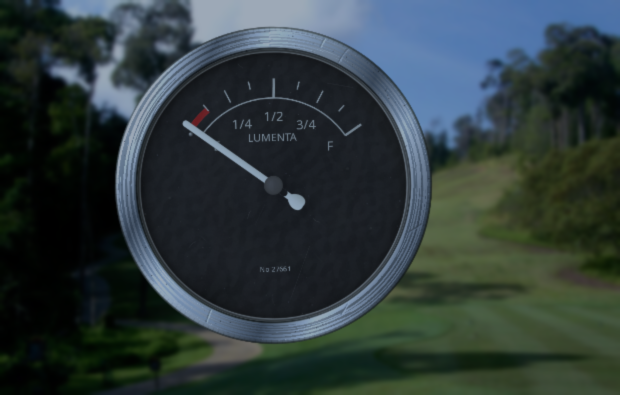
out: **0**
